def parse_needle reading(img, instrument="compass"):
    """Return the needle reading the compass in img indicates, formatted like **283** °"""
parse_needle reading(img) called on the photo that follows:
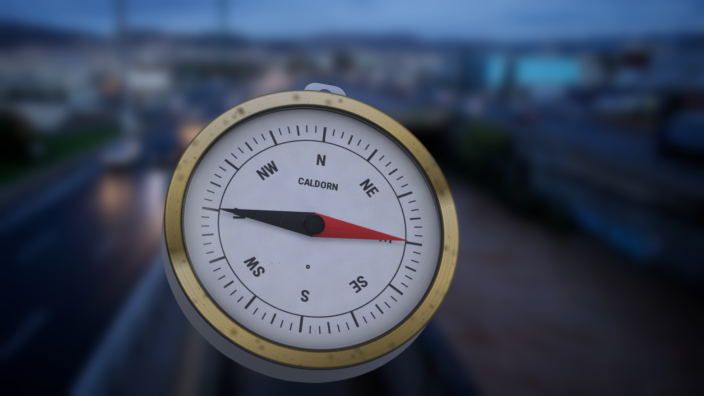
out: **90** °
